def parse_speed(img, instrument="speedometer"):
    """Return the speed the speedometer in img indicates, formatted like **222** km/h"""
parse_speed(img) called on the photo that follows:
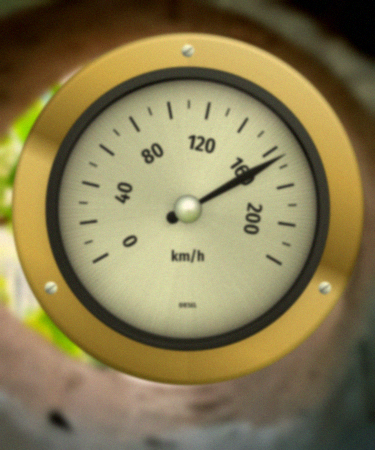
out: **165** km/h
